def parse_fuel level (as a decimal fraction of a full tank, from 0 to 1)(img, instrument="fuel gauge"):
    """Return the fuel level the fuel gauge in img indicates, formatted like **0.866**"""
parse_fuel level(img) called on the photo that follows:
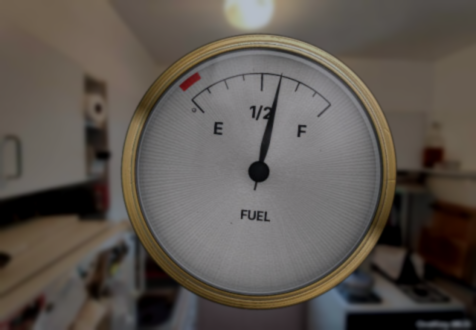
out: **0.625**
